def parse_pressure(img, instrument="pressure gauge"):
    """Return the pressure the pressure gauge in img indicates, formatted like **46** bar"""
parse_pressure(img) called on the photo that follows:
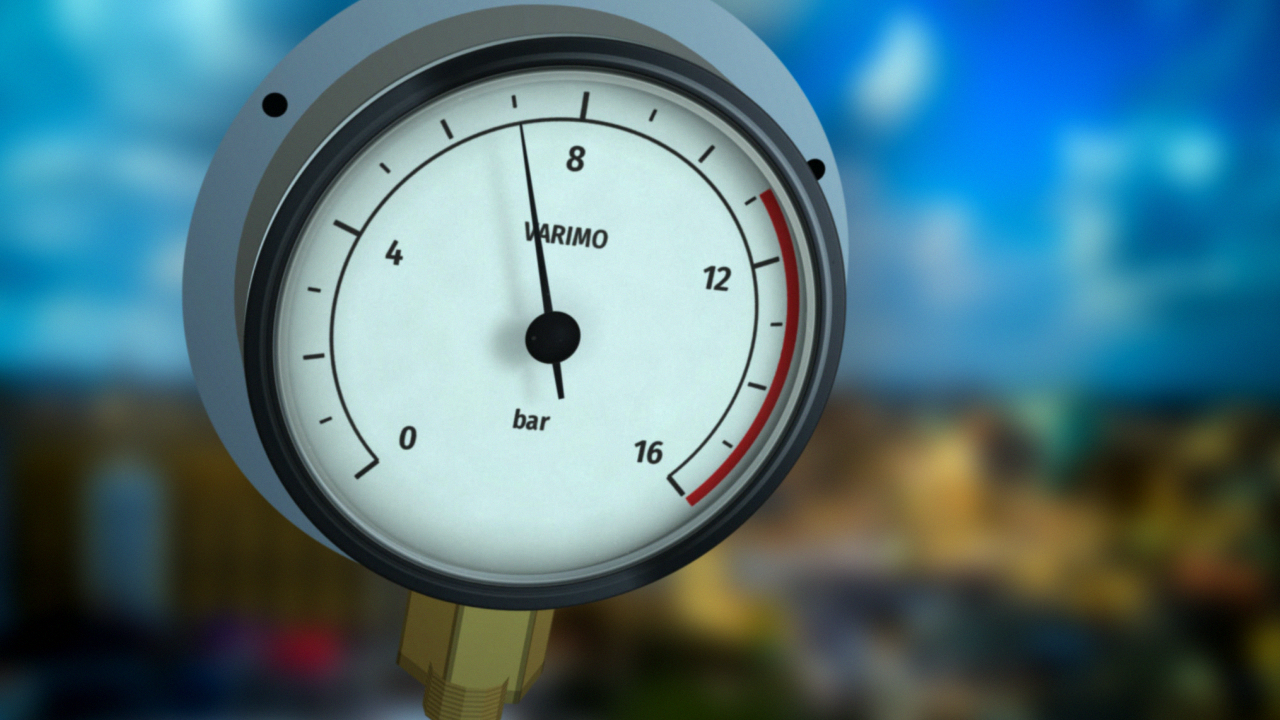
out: **7** bar
